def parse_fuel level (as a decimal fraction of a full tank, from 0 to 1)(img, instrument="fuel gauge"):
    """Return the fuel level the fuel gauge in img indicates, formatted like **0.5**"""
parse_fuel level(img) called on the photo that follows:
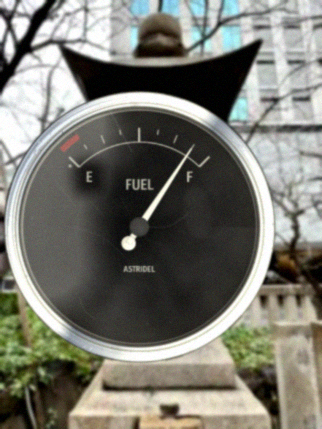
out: **0.875**
